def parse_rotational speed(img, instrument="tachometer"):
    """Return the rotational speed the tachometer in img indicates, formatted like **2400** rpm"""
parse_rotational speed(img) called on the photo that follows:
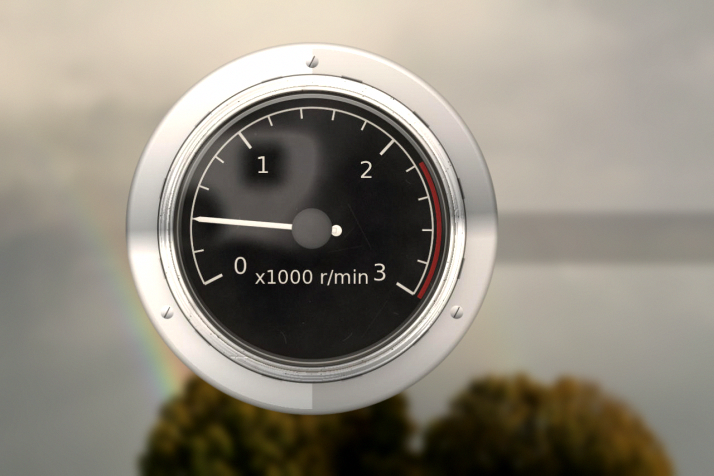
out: **400** rpm
